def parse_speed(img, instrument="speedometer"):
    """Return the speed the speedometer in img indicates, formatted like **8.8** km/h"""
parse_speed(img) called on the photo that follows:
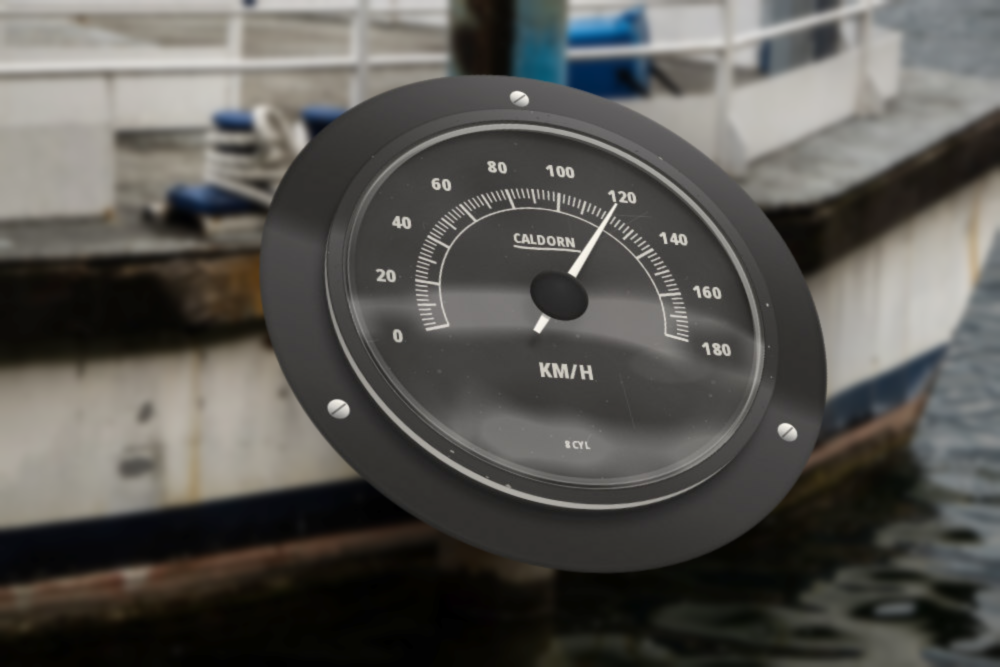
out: **120** km/h
